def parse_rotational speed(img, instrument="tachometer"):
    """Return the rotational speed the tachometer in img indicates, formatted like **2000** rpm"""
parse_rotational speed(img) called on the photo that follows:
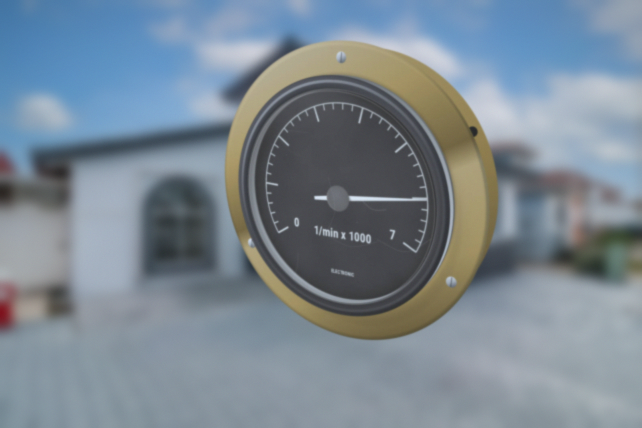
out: **6000** rpm
